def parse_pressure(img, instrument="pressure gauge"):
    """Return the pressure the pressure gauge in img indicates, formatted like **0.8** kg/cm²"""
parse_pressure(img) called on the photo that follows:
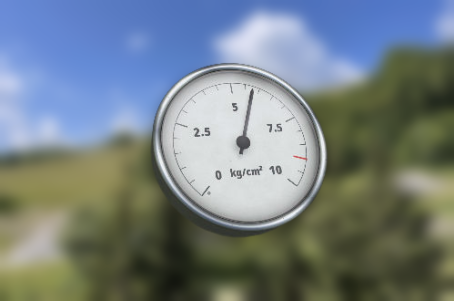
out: **5.75** kg/cm²
